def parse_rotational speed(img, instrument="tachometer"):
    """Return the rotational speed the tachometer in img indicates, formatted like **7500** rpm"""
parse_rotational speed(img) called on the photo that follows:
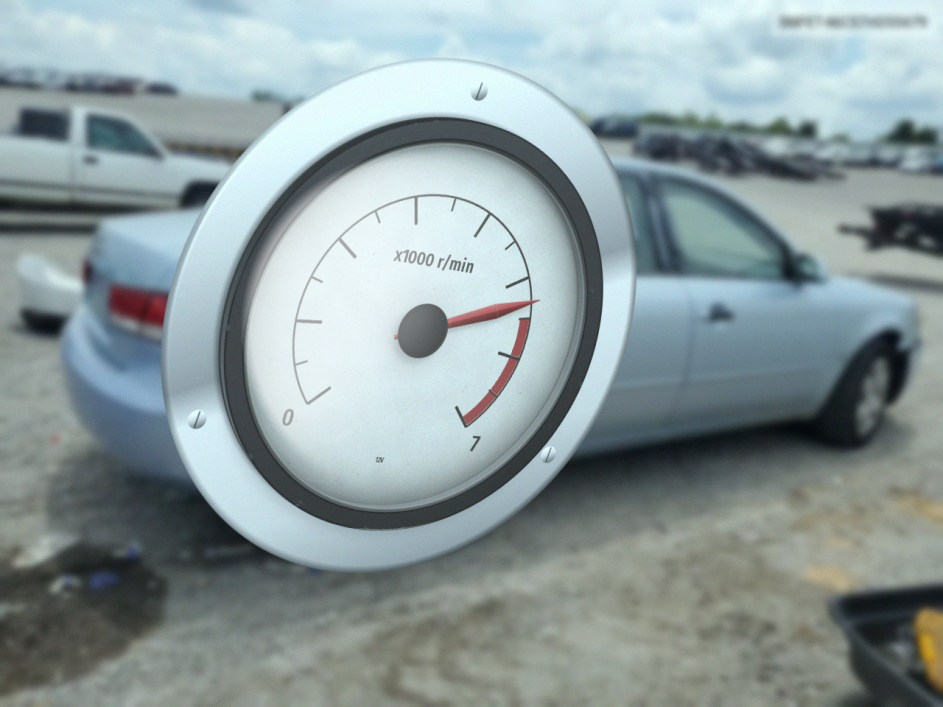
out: **5250** rpm
